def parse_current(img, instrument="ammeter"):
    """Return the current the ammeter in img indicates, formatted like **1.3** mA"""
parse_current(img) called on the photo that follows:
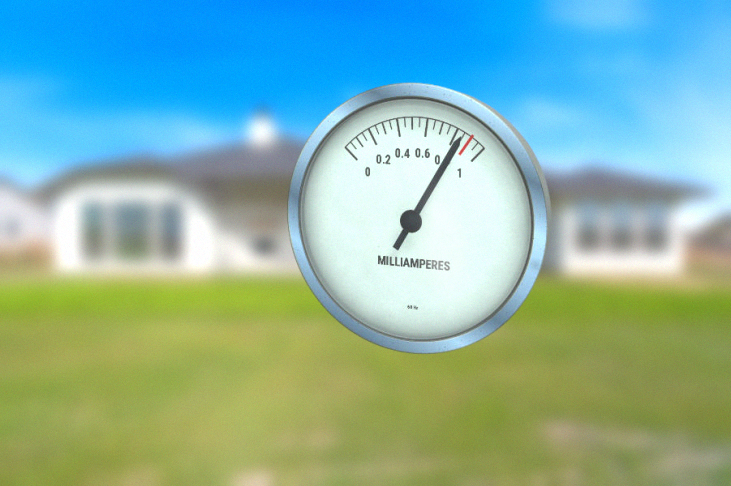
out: **0.85** mA
